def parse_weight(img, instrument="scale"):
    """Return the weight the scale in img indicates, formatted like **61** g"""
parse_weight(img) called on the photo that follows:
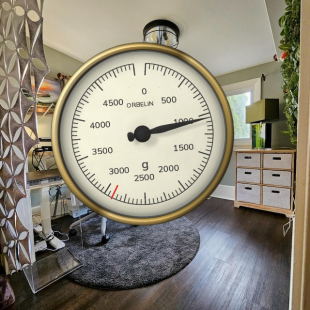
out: **1050** g
